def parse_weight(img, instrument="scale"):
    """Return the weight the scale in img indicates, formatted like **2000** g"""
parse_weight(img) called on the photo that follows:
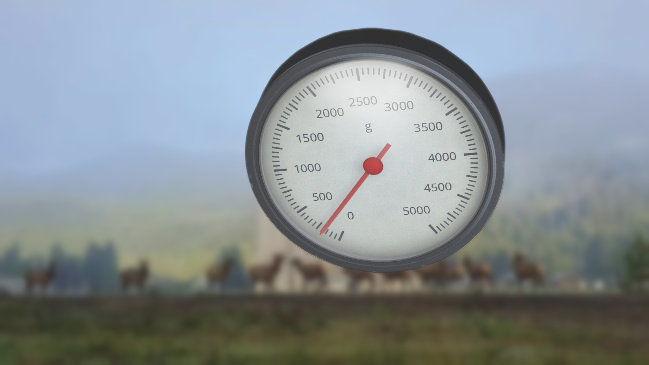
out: **200** g
